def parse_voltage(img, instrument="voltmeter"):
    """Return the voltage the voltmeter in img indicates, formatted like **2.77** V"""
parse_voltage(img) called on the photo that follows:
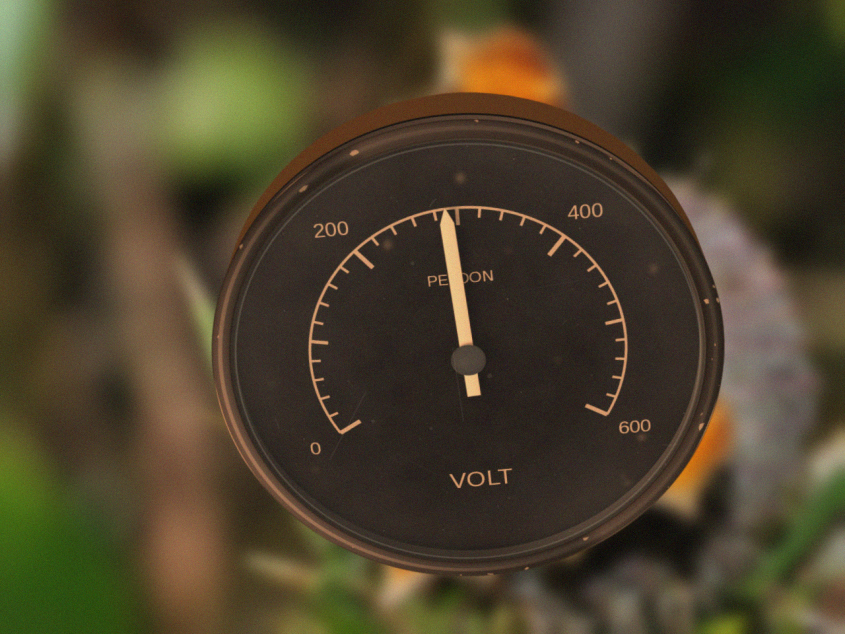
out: **290** V
